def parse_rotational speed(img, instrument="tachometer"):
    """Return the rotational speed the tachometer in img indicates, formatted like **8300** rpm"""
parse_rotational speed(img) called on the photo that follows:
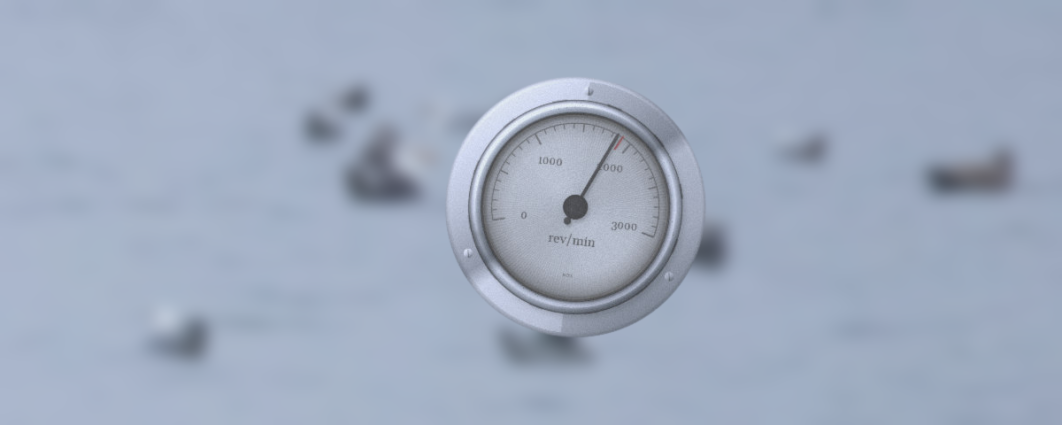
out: **1850** rpm
